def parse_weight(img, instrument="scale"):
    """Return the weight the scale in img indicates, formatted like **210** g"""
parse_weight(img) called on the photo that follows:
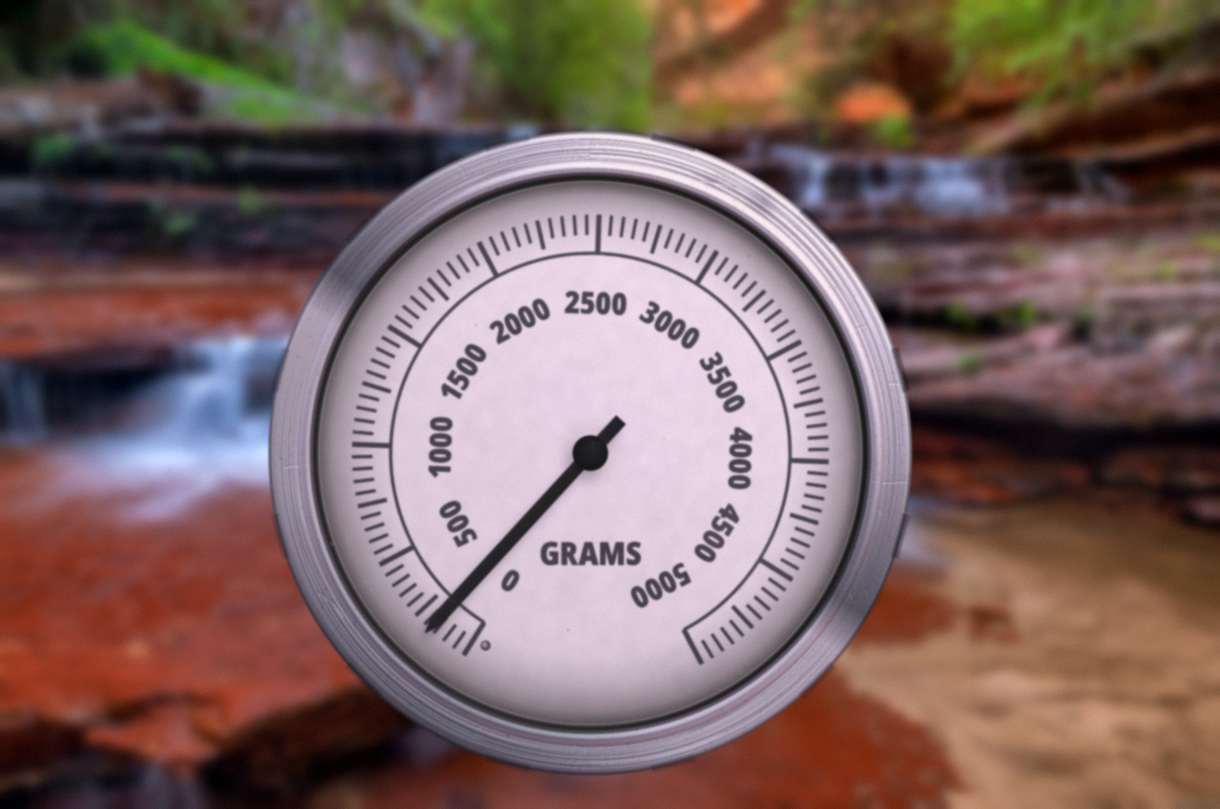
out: **175** g
